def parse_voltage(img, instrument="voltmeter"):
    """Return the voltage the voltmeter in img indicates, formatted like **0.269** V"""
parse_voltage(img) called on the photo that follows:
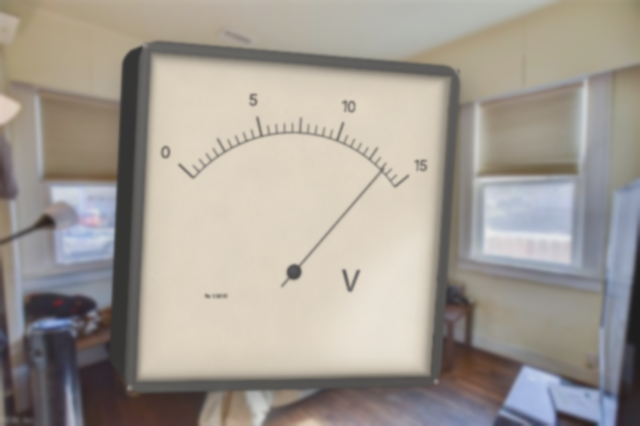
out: **13.5** V
